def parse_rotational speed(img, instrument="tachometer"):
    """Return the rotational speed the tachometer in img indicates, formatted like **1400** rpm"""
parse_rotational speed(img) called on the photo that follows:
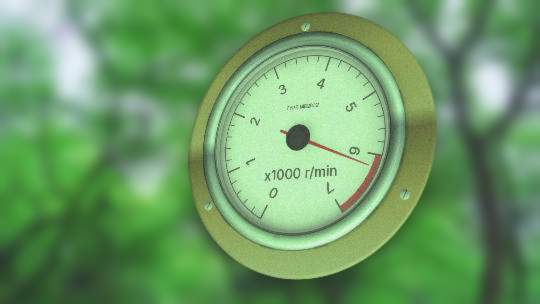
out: **6200** rpm
